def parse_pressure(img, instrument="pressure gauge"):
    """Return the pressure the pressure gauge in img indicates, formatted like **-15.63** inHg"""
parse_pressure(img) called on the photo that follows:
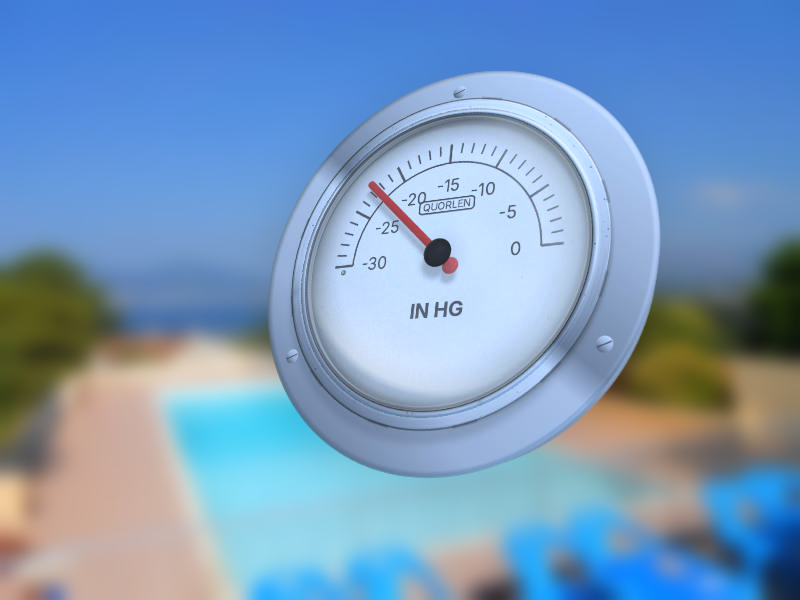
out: **-22.5** inHg
